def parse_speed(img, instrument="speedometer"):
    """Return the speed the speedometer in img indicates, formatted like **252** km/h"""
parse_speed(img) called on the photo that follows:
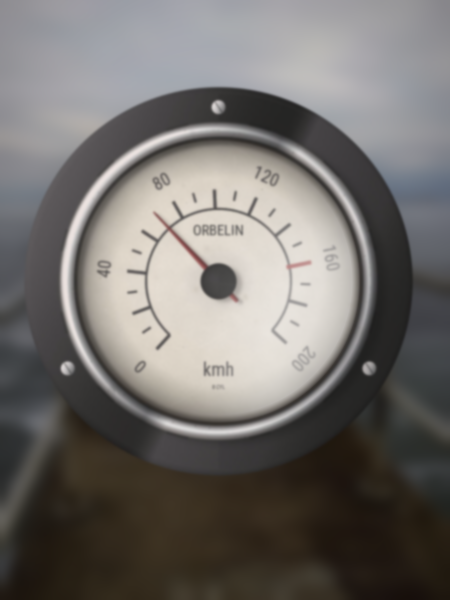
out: **70** km/h
